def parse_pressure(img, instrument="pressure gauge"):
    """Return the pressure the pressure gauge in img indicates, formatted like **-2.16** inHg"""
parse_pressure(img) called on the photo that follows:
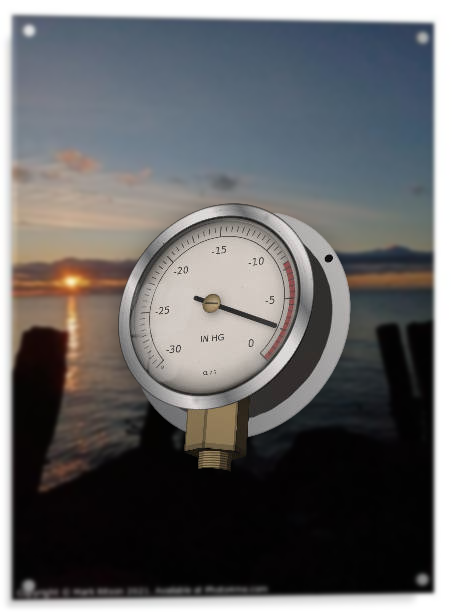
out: **-2.5** inHg
